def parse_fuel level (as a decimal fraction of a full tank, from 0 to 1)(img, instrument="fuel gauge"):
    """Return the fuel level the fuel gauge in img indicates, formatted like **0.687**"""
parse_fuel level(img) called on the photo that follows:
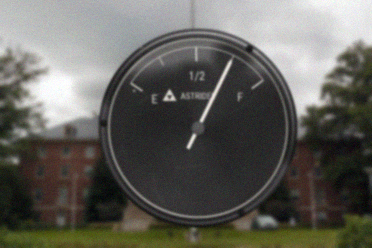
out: **0.75**
